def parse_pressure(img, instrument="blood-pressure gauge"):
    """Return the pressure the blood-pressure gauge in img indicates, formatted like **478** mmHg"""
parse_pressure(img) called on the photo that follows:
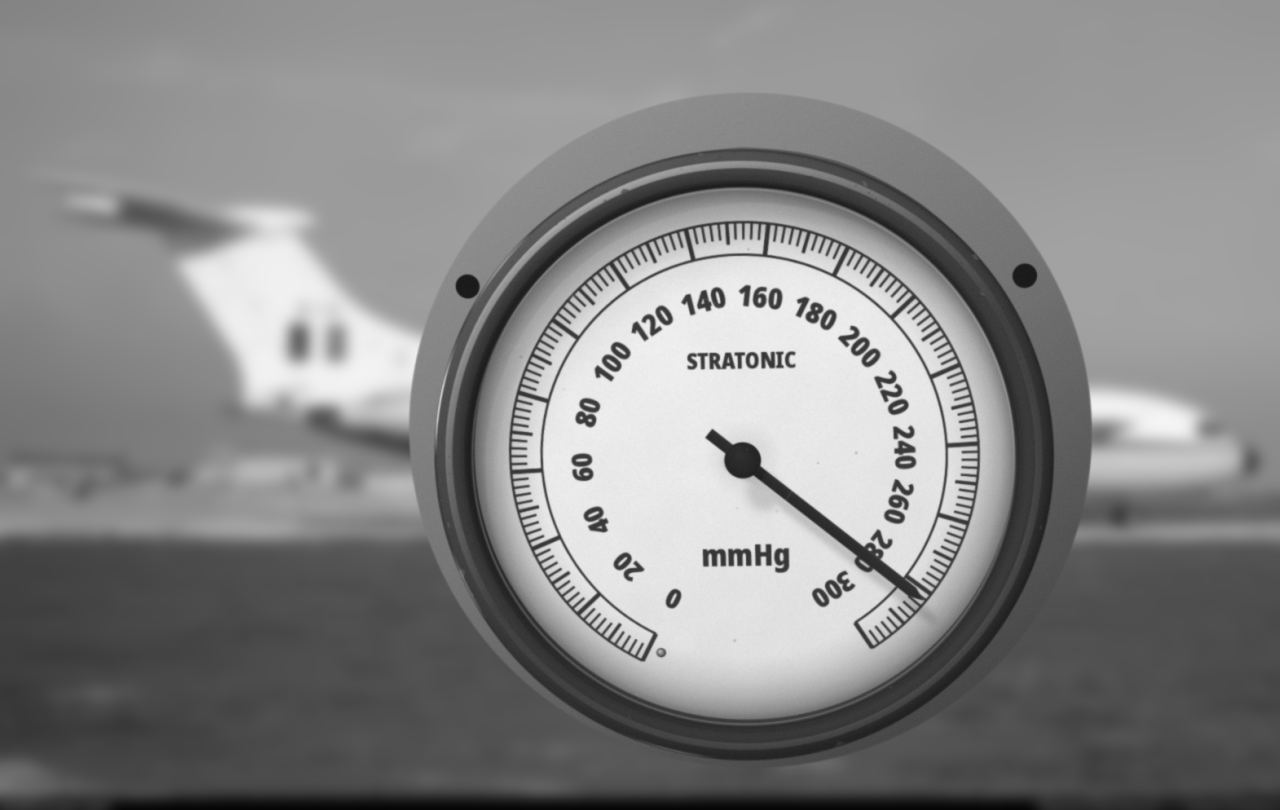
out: **282** mmHg
